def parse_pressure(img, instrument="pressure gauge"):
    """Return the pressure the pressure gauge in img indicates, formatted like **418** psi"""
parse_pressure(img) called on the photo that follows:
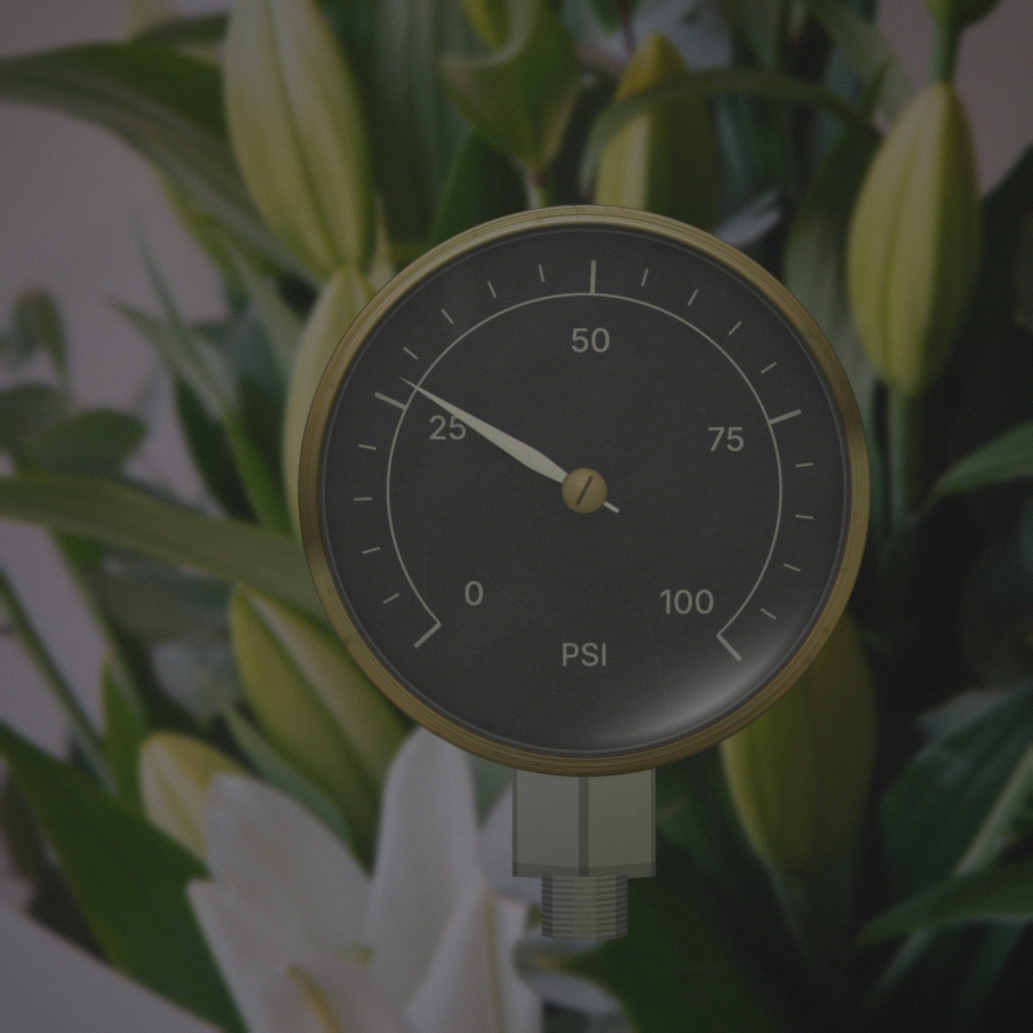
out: **27.5** psi
